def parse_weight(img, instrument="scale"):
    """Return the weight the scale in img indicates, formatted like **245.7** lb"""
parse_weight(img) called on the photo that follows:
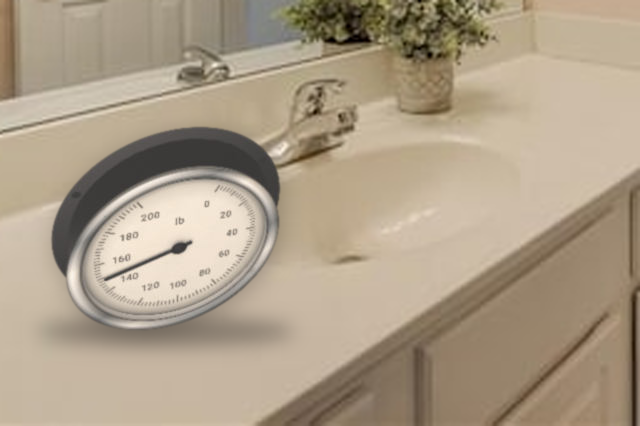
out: **150** lb
